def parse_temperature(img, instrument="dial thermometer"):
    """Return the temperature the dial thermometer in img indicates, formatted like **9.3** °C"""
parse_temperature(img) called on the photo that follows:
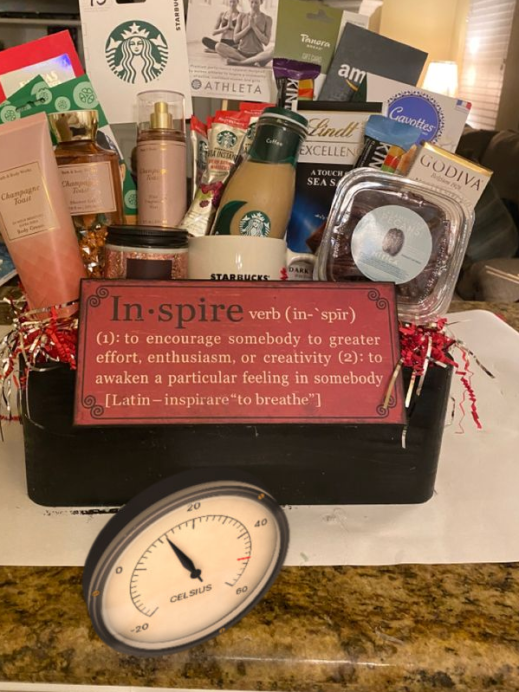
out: **12** °C
